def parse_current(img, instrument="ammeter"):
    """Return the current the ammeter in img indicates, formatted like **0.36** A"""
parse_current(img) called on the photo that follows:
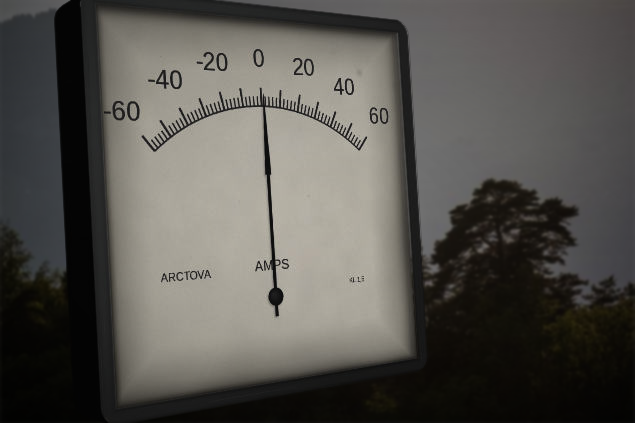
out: **0** A
